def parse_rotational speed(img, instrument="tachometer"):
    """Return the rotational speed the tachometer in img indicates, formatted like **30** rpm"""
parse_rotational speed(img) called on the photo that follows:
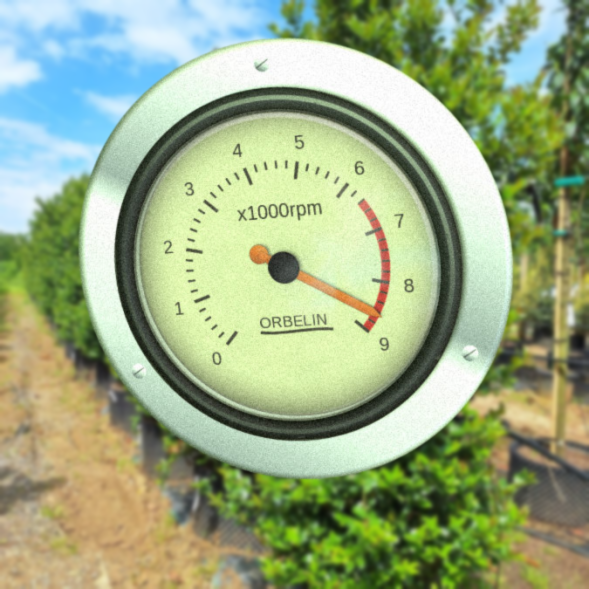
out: **8600** rpm
